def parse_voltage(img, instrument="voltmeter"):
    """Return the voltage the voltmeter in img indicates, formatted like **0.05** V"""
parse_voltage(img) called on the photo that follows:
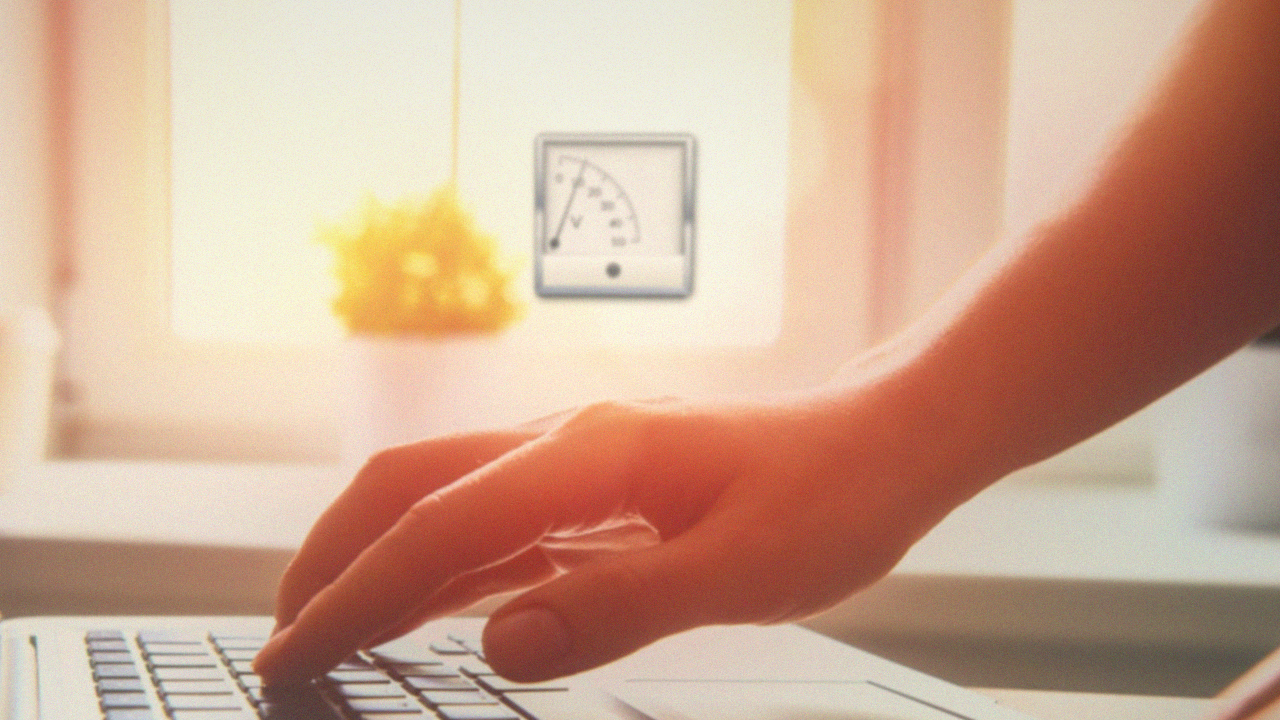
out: **10** V
